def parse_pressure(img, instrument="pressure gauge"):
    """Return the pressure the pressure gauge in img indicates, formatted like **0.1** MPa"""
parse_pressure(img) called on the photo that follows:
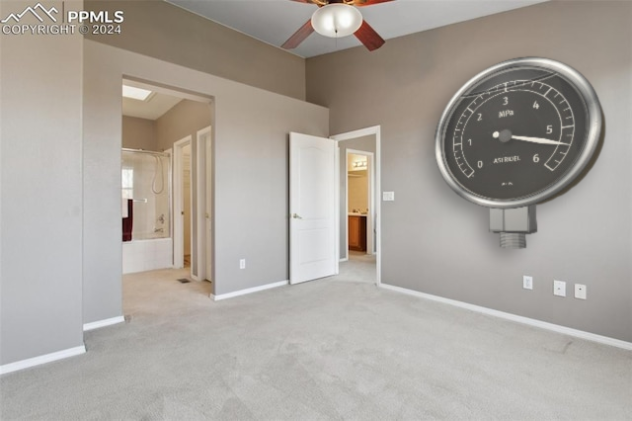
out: **5.4** MPa
